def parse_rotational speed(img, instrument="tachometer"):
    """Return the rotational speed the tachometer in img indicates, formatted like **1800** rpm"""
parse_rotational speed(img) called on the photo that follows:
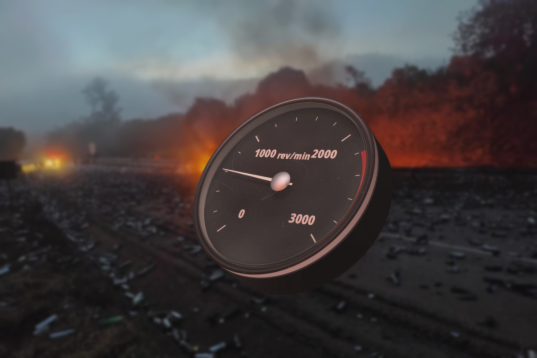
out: **600** rpm
